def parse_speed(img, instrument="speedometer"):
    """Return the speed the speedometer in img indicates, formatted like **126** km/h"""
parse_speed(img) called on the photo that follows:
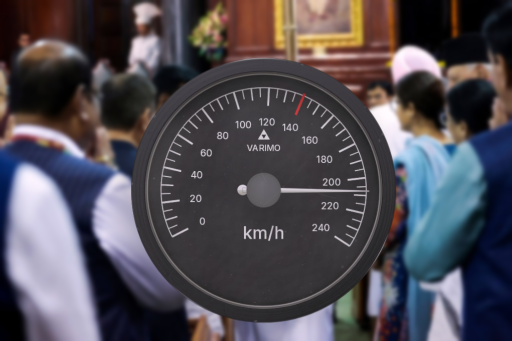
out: **207.5** km/h
